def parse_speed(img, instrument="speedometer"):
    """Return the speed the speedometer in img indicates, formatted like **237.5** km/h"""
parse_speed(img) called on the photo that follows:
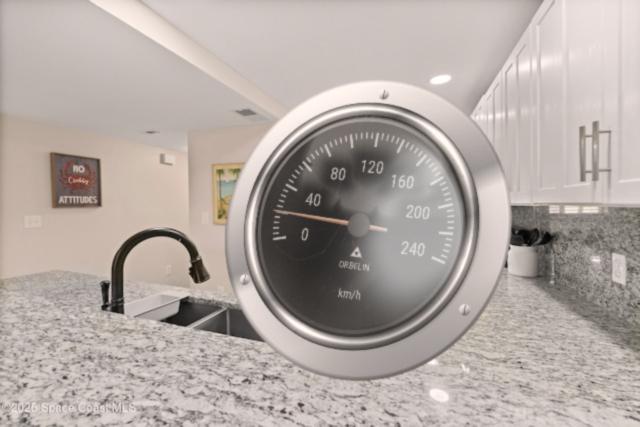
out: **20** km/h
